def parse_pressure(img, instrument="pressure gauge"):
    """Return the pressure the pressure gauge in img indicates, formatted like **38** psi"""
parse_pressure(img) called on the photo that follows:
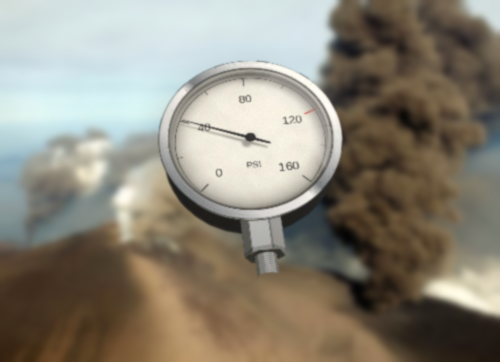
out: **40** psi
